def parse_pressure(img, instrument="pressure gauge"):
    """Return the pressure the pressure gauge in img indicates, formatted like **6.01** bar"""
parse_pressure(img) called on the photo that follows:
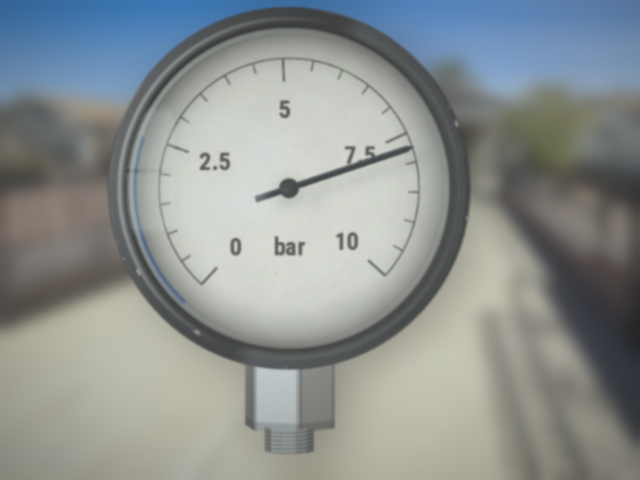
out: **7.75** bar
